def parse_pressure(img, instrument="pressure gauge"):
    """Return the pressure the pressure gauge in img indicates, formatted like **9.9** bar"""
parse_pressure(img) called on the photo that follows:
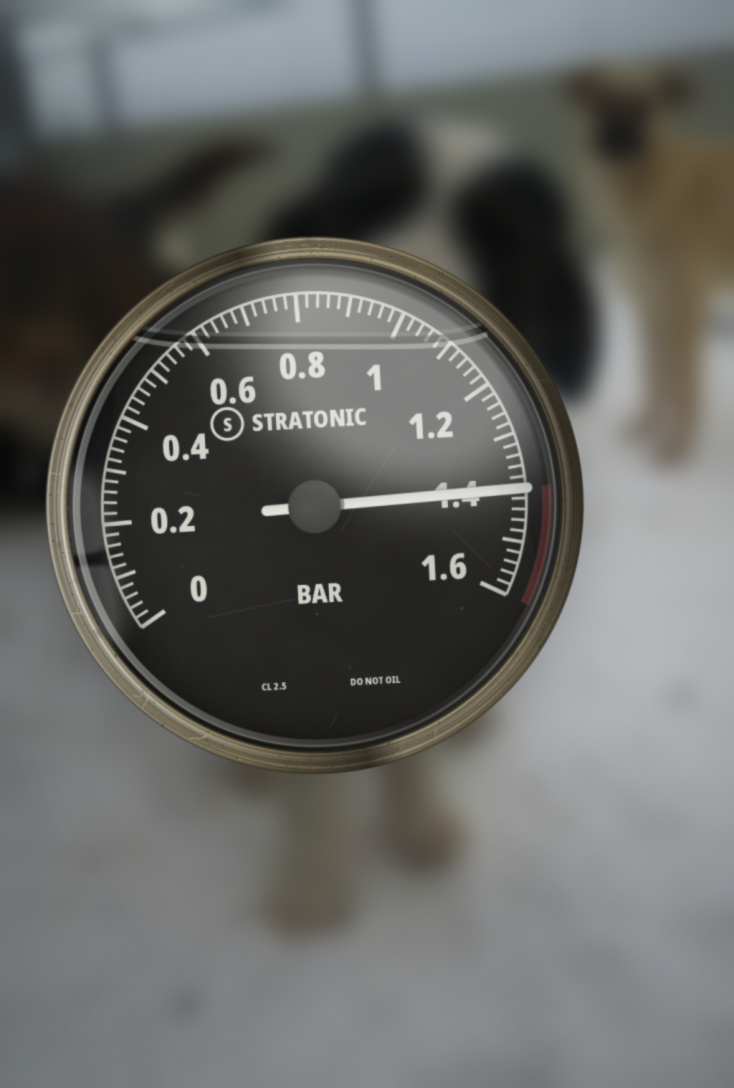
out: **1.4** bar
